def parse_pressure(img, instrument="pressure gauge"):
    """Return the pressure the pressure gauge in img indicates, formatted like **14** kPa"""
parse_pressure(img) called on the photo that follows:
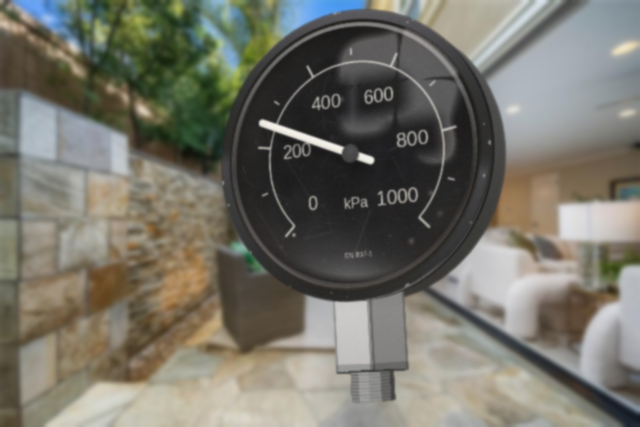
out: **250** kPa
